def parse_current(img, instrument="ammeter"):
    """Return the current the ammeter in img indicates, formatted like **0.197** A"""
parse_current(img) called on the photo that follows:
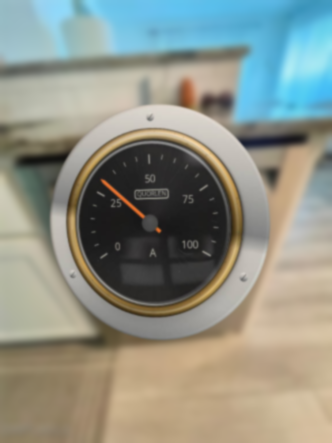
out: **30** A
